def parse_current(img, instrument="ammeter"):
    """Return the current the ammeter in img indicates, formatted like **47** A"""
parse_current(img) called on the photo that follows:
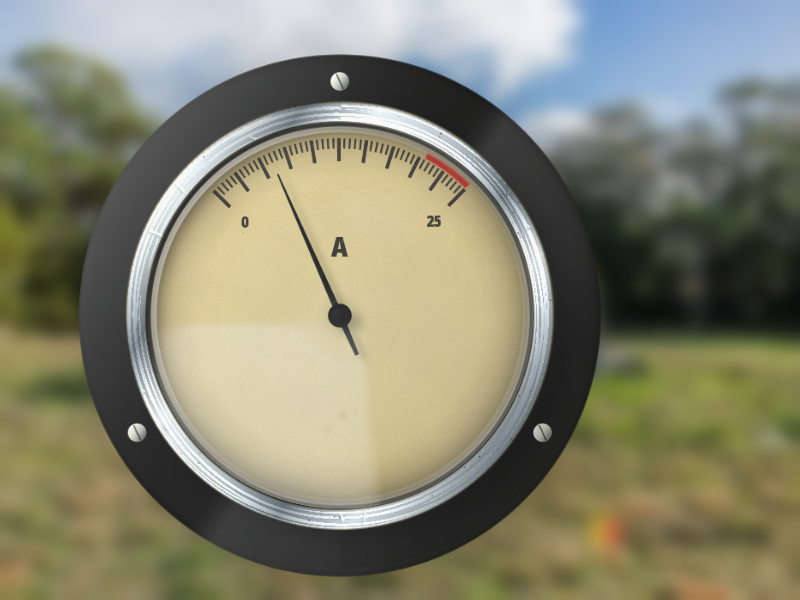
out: **6** A
